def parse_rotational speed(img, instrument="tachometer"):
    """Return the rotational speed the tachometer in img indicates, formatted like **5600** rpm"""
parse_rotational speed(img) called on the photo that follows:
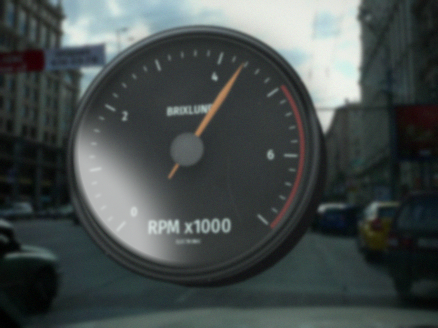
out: **4400** rpm
